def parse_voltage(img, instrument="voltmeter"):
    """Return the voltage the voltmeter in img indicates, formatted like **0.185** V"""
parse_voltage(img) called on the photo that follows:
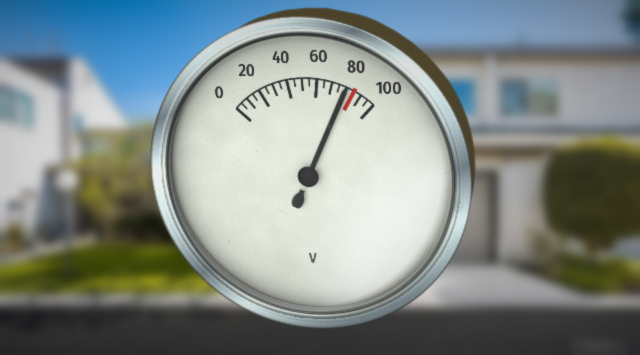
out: **80** V
